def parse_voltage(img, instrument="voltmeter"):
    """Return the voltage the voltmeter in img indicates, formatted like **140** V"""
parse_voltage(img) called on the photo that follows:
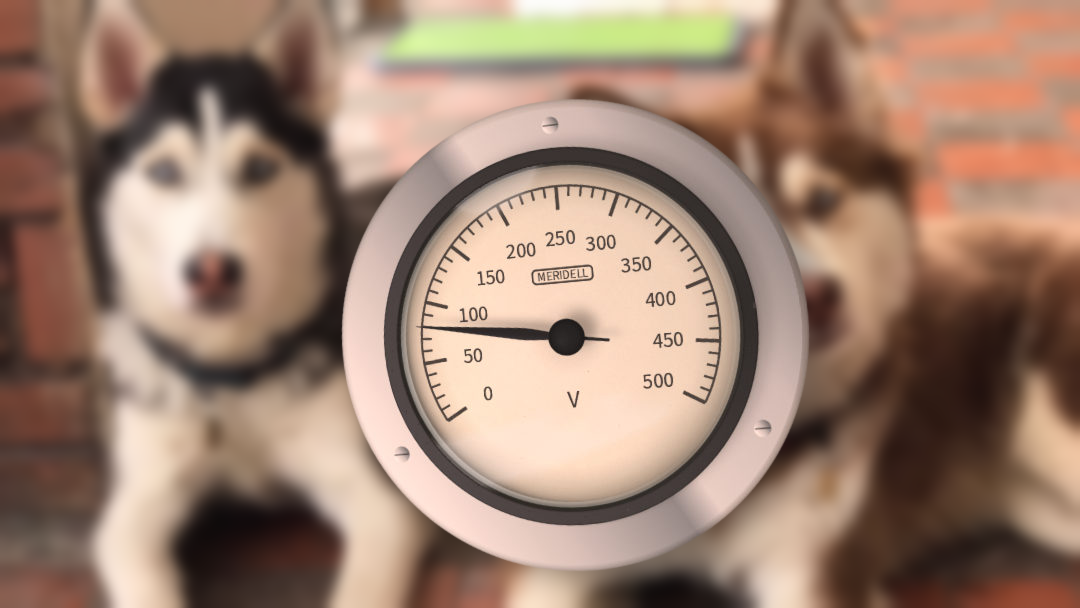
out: **80** V
